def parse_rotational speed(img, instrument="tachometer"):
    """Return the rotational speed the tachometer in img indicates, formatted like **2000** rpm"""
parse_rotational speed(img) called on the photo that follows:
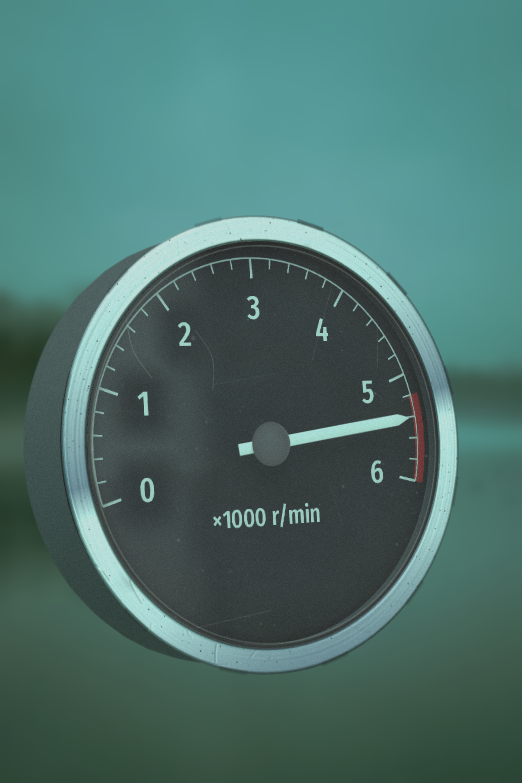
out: **5400** rpm
